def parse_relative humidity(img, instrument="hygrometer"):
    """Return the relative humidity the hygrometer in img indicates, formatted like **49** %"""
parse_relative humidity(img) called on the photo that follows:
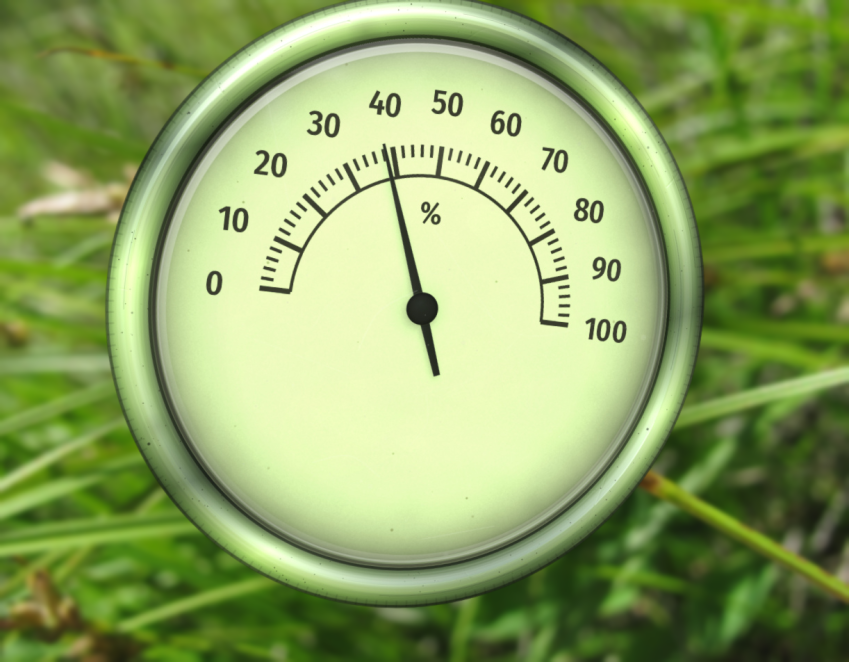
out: **38** %
